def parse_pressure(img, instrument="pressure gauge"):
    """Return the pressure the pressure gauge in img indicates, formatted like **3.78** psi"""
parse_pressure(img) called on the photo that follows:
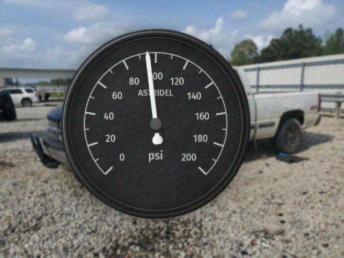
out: **95** psi
